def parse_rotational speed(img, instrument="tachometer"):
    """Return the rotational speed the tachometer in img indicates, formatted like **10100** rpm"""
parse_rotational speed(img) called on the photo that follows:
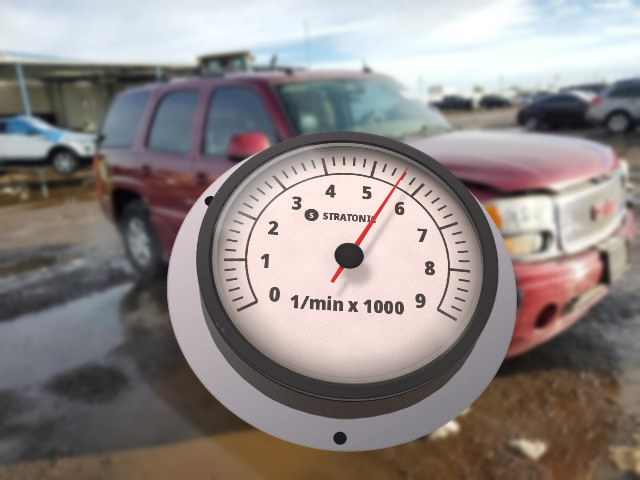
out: **5600** rpm
